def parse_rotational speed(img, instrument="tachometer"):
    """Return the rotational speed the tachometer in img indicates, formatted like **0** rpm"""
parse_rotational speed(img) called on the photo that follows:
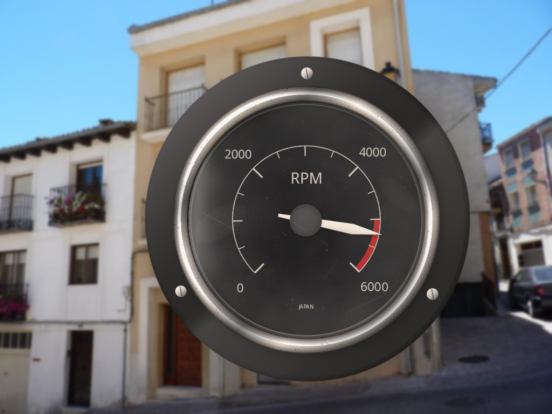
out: **5250** rpm
